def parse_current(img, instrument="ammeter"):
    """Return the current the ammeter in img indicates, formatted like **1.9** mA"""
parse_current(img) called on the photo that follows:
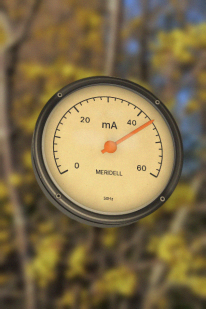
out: **44** mA
